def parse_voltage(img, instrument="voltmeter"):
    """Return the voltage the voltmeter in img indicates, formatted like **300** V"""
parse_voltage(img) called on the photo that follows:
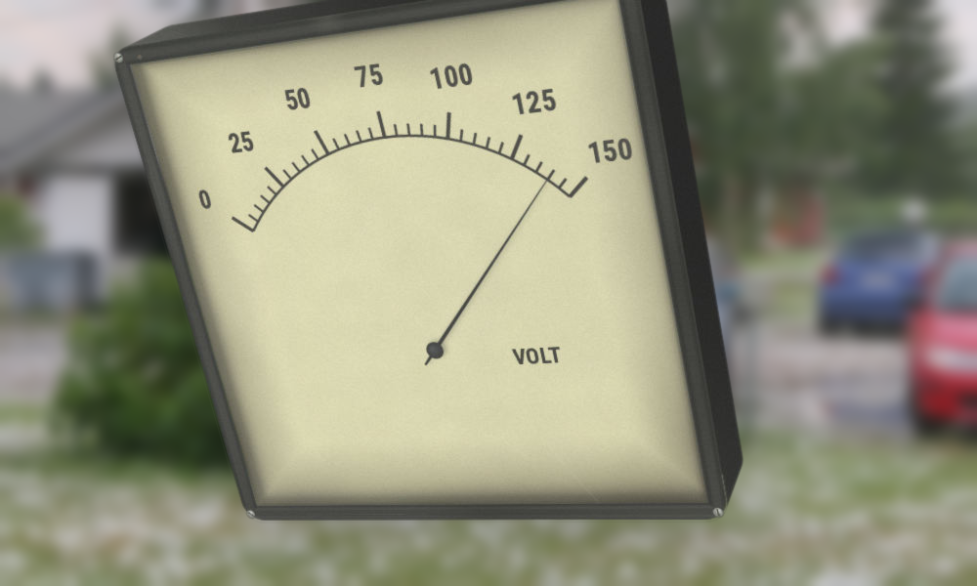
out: **140** V
